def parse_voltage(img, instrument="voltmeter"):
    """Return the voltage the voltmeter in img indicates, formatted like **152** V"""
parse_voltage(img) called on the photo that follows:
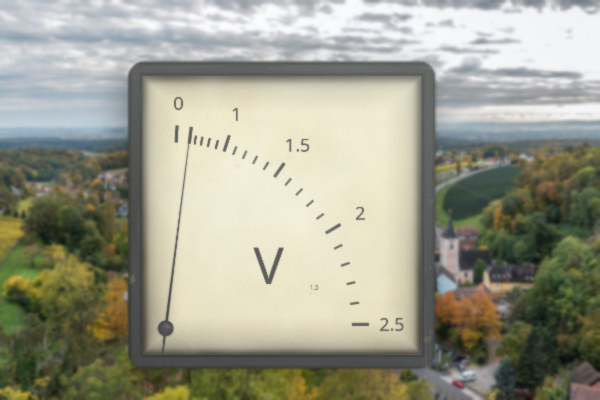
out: **0.5** V
